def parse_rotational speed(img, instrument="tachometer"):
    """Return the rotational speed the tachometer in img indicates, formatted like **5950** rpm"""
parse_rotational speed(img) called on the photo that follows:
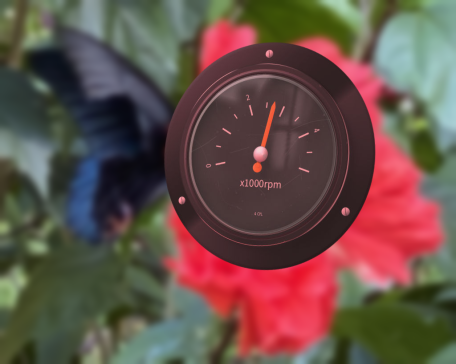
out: **2750** rpm
